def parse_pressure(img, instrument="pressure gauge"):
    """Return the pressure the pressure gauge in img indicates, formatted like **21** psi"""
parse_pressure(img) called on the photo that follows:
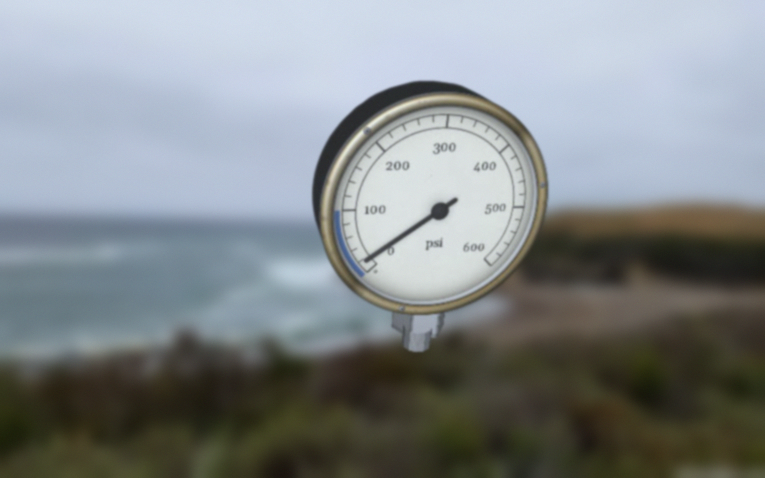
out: **20** psi
